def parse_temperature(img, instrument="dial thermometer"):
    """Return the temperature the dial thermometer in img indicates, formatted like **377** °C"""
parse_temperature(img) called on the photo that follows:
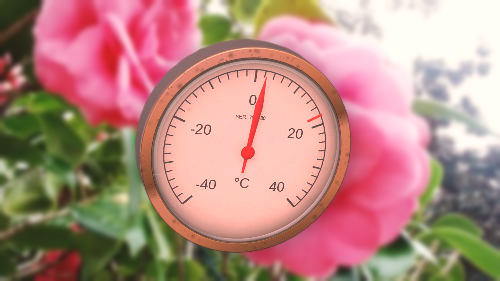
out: **2** °C
